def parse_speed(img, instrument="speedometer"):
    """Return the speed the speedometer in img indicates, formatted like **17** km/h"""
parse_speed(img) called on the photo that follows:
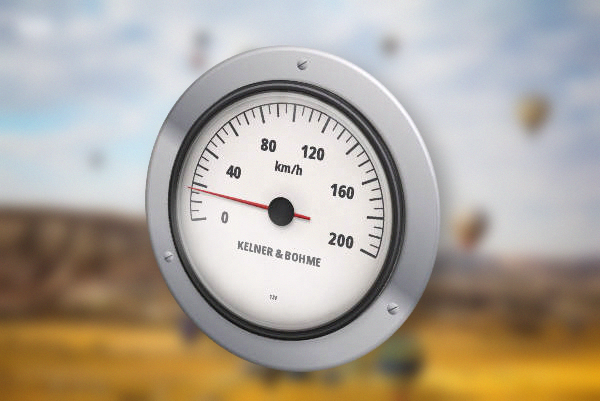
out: **17.5** km/h
